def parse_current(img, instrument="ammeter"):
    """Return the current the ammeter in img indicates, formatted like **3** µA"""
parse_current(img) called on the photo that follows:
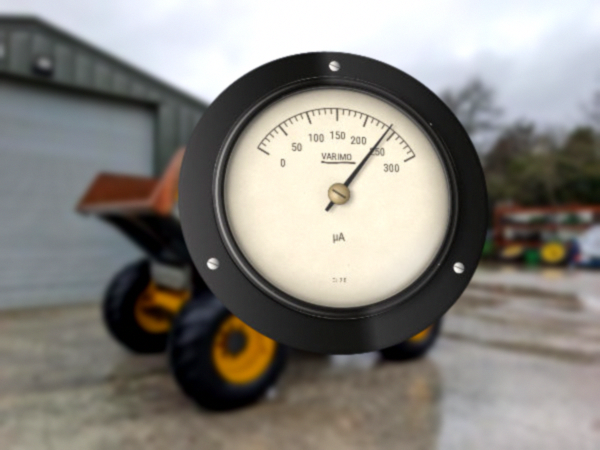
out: **240** µA
